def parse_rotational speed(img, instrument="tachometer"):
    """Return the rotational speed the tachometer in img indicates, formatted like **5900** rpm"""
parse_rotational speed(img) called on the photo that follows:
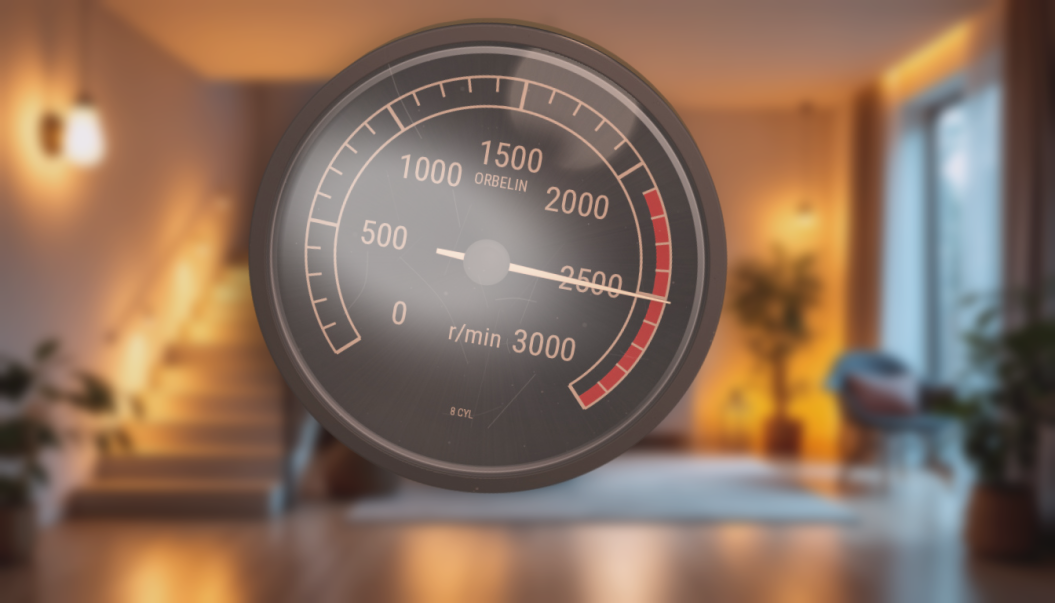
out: **2500** rpm
